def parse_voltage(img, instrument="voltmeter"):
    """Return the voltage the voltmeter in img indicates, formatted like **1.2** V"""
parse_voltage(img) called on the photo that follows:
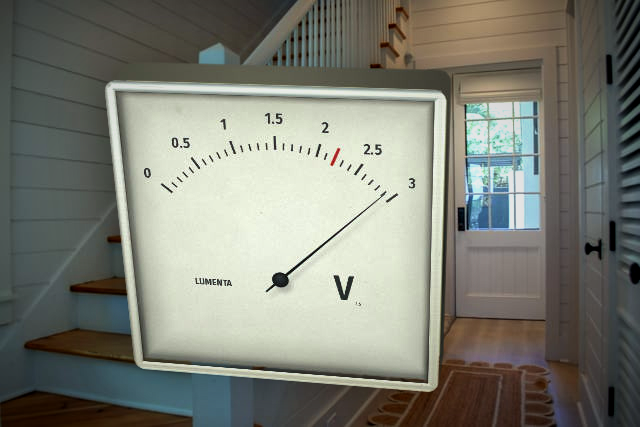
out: **2.9** V
